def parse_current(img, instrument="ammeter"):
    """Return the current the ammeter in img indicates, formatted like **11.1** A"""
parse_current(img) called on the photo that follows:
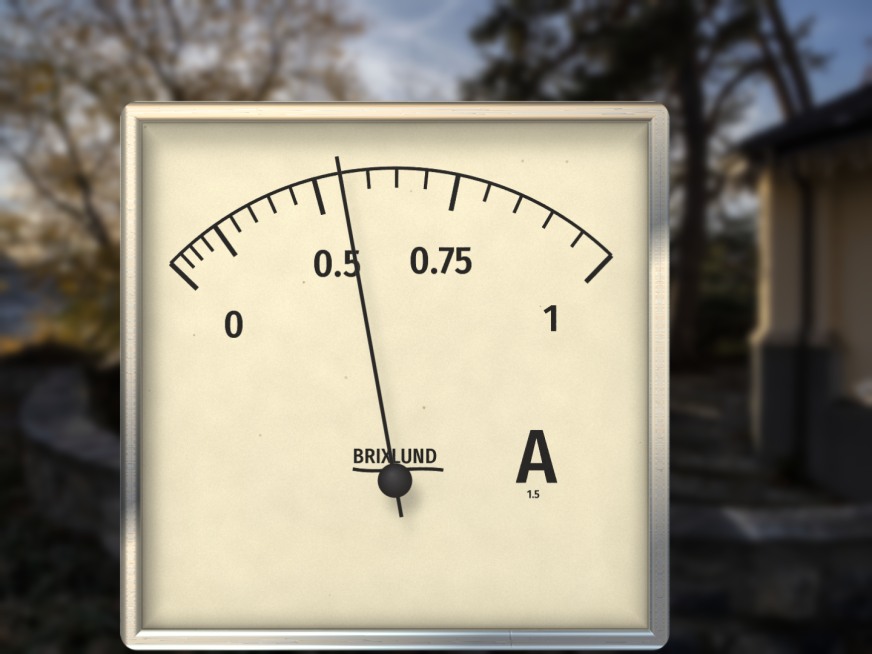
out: **0.55** A
